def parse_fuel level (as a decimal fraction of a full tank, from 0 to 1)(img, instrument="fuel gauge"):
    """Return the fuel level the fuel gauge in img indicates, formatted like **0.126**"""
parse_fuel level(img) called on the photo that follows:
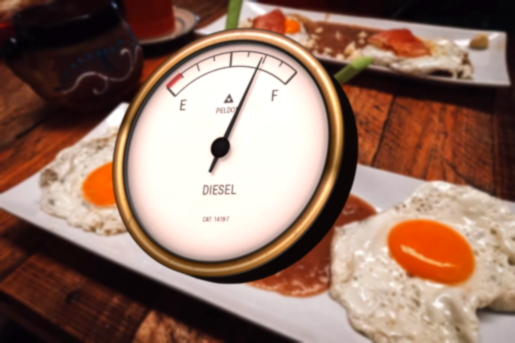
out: **0.75**
